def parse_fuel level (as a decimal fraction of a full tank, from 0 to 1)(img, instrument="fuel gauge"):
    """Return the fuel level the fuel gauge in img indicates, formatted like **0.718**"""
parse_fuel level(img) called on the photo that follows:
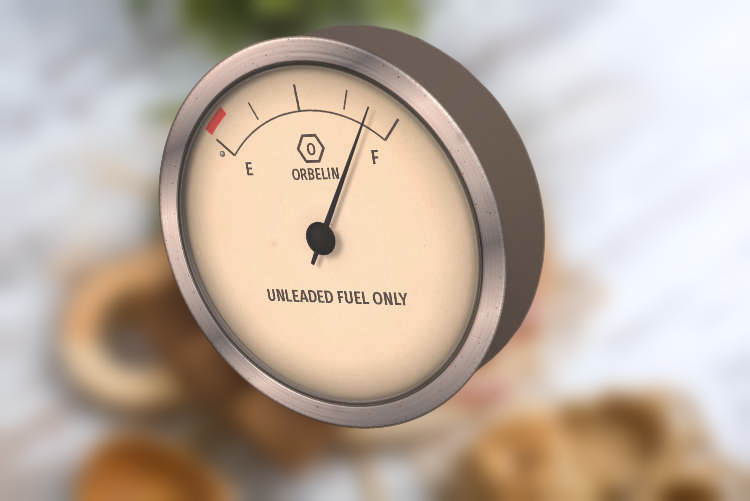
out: **0.875**
